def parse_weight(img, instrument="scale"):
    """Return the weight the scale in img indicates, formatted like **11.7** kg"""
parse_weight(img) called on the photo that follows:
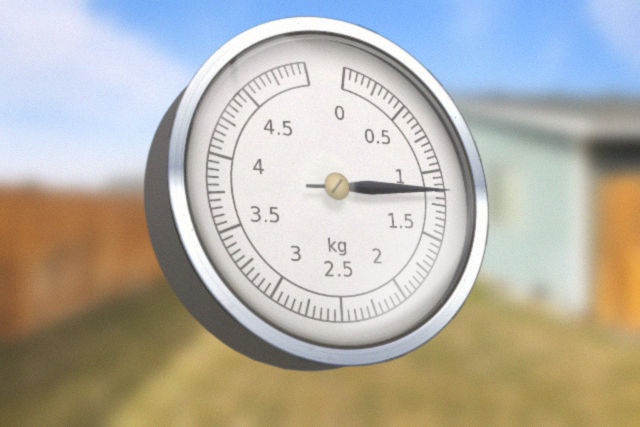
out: **1.15** kg
